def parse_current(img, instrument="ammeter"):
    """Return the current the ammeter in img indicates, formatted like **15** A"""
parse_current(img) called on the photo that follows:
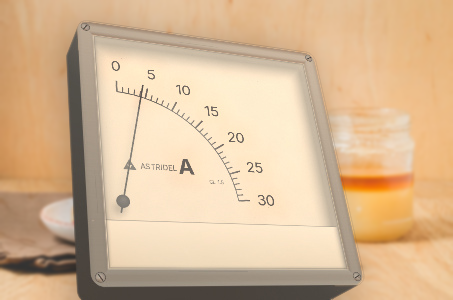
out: **4** A
